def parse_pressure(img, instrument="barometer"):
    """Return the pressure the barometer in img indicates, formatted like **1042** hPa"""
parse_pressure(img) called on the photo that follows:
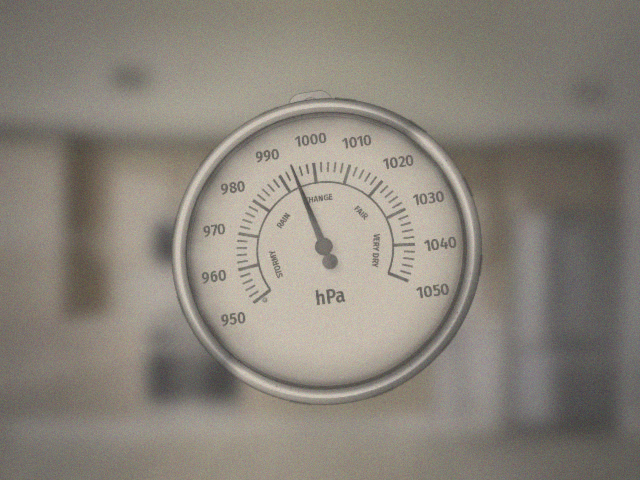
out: **994** hPa
